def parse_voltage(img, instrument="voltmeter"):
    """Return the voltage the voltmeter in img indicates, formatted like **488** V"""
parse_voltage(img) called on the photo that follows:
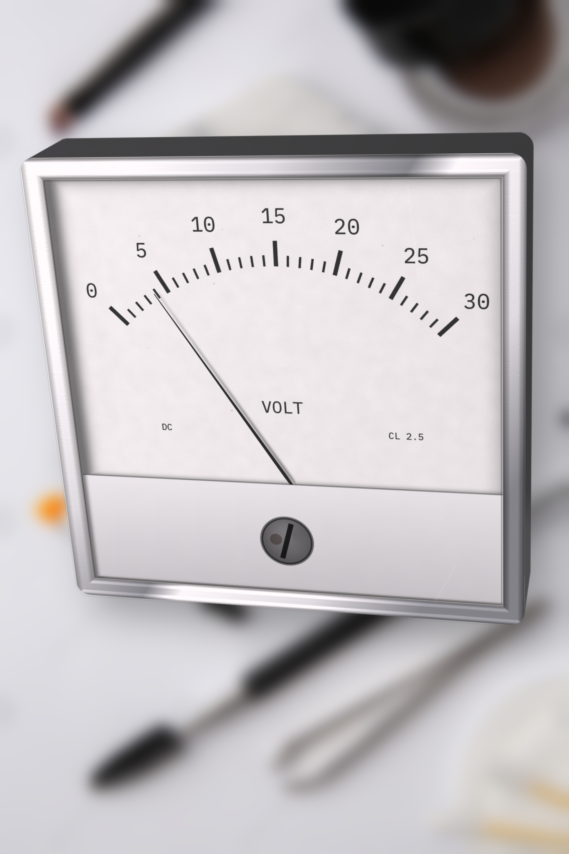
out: **4** V
